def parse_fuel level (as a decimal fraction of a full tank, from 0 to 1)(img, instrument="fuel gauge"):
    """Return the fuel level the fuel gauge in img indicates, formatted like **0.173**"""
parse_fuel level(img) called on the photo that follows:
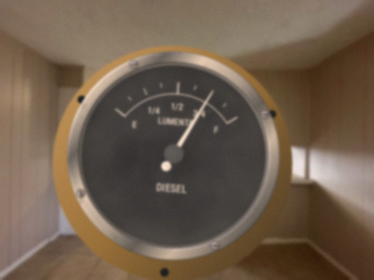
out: **0.75**
